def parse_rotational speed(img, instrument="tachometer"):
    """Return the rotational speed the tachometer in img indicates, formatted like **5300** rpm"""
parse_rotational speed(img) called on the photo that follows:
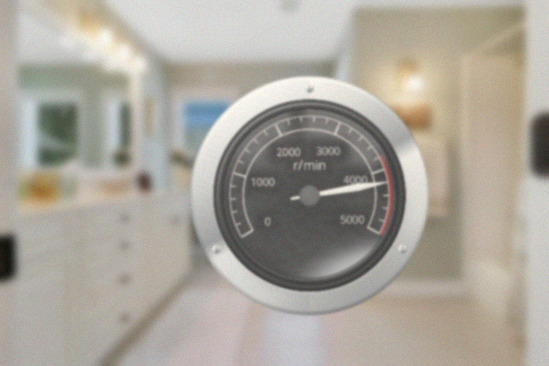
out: **4200** rpm
